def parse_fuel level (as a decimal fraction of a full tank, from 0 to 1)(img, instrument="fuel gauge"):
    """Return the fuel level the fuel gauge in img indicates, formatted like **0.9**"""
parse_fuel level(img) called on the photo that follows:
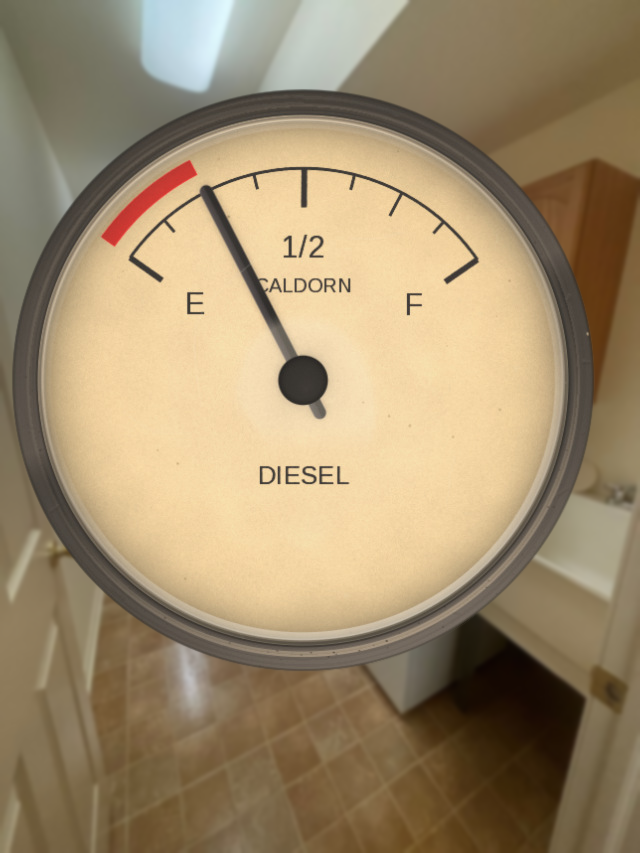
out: **0.25**
